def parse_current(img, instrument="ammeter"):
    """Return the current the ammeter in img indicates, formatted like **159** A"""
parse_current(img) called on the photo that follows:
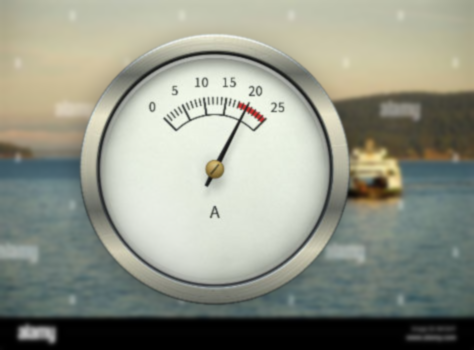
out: **20** A
